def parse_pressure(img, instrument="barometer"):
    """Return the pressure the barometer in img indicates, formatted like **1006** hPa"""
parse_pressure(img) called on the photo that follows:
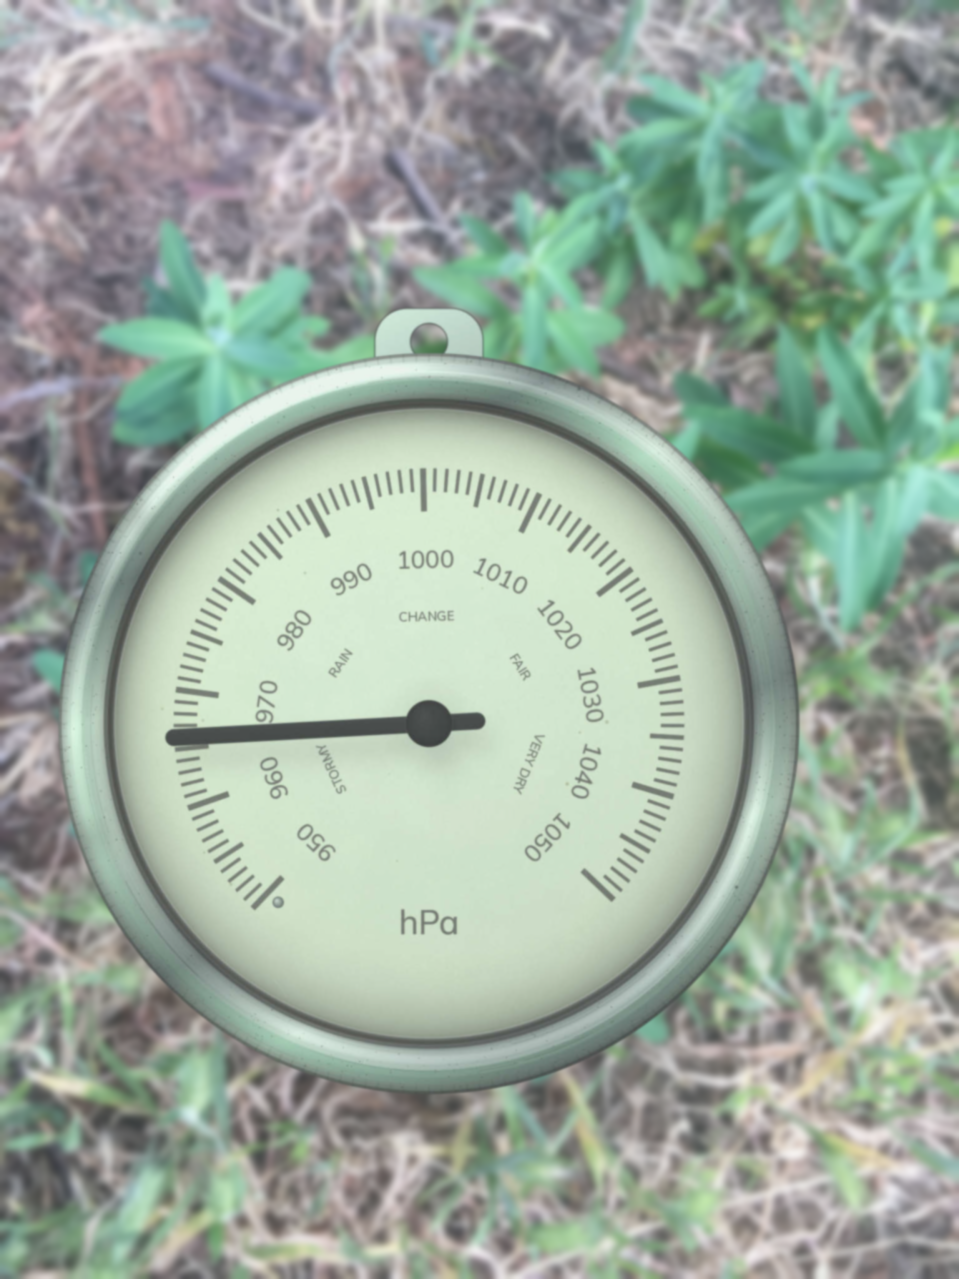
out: **966** hPa
